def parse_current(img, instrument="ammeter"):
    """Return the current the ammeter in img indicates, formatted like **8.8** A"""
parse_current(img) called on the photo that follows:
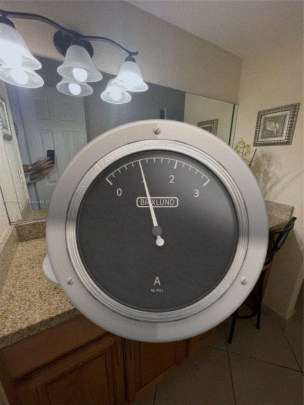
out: **1** A
